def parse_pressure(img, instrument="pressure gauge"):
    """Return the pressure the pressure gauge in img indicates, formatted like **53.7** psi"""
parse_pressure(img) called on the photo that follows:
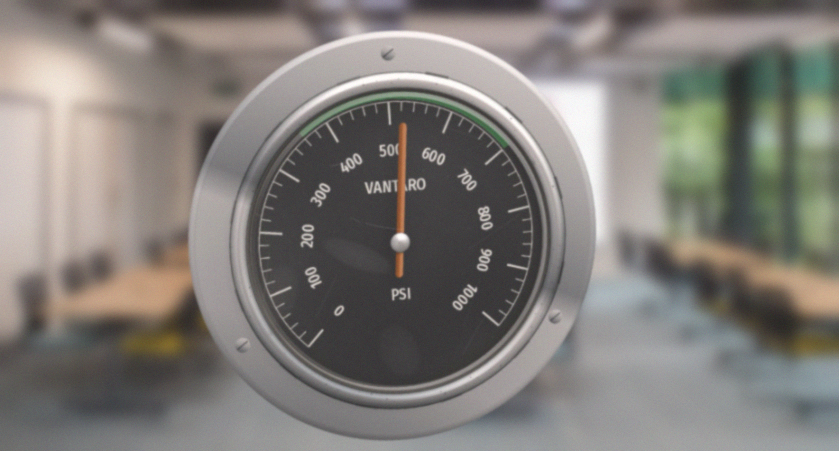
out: **520** psi
